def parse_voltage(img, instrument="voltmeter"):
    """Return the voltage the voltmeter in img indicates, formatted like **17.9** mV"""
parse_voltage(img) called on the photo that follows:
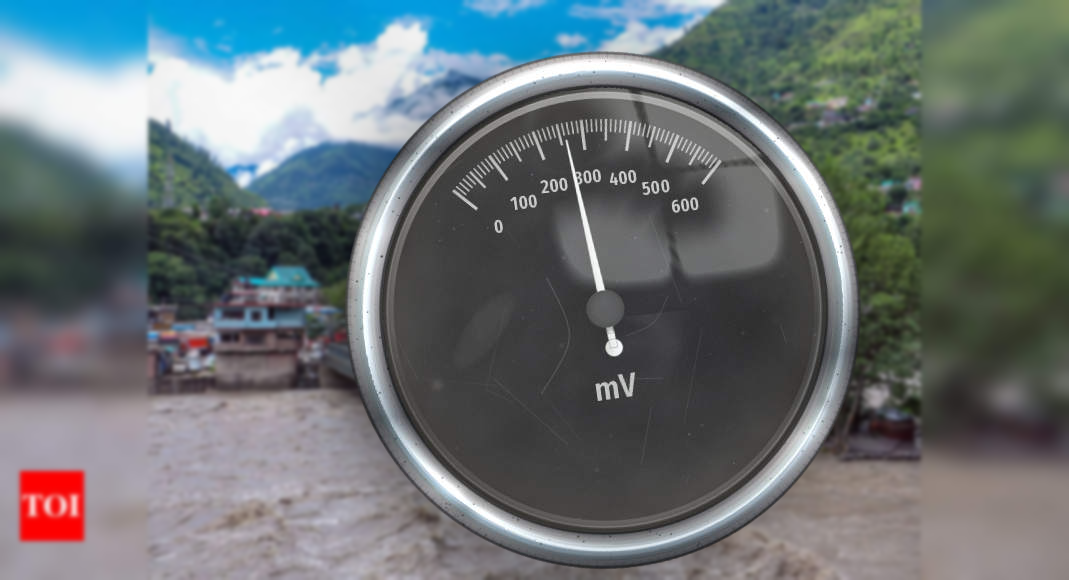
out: **260** mV
